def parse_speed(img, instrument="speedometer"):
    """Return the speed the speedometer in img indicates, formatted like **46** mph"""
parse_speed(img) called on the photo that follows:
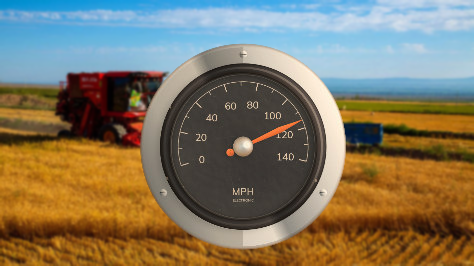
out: **115** mph
